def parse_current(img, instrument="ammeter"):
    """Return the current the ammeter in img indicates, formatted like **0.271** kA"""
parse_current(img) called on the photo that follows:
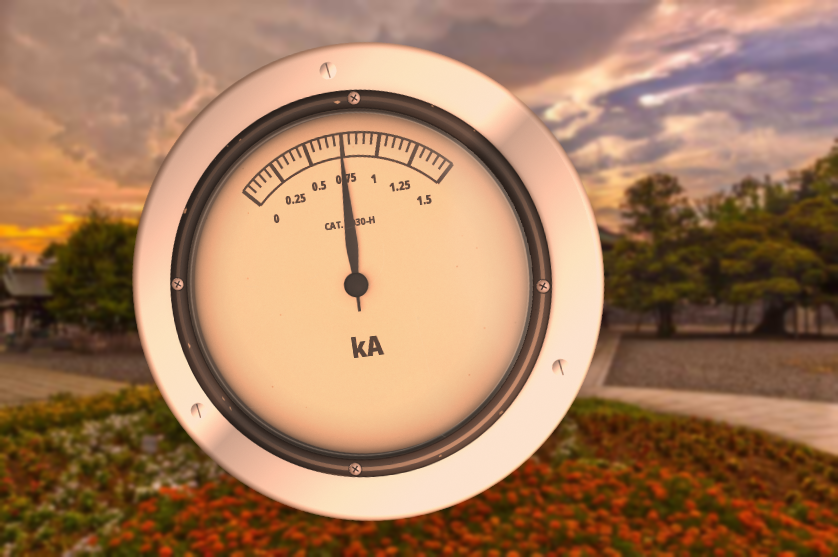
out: **0.75** kA
